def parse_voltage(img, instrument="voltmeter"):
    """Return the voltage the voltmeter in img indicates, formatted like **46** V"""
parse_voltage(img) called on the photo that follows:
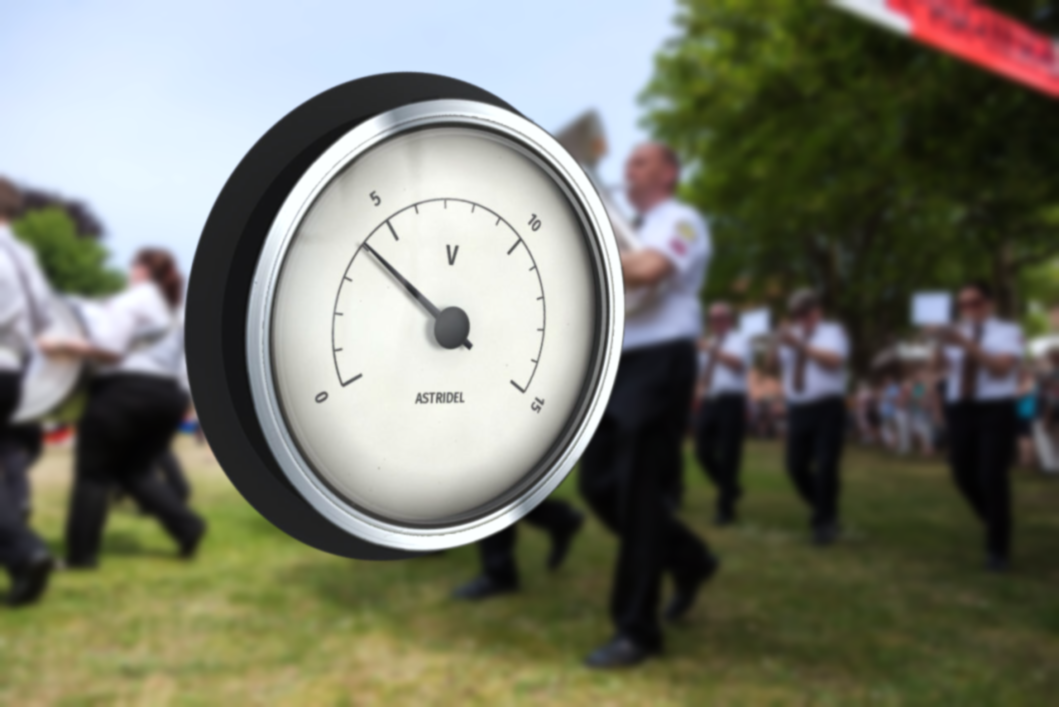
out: **4** V
